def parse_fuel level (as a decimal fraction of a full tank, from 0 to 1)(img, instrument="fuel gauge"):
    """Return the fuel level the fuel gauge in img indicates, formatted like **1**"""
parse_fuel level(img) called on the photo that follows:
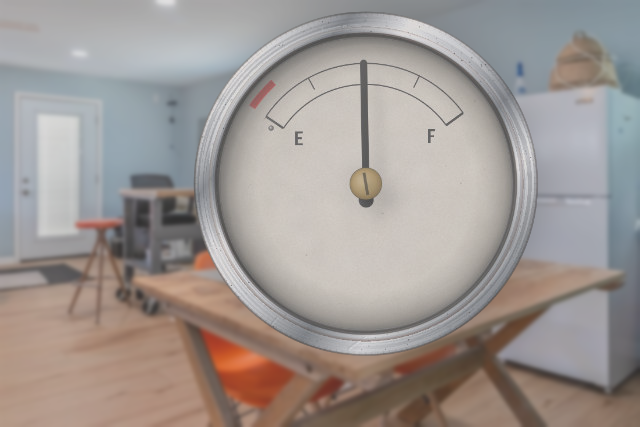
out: **0.5**
